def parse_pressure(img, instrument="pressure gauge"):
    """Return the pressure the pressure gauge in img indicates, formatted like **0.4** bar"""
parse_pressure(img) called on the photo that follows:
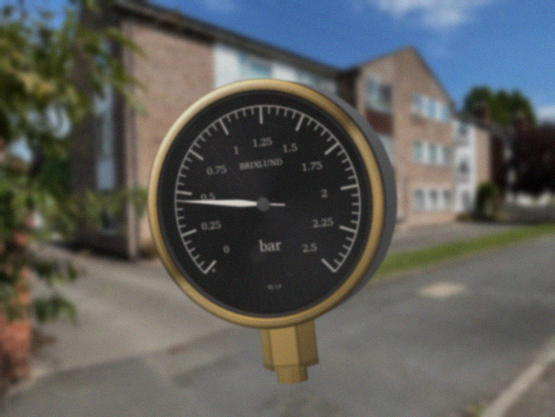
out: **0.45** bar
